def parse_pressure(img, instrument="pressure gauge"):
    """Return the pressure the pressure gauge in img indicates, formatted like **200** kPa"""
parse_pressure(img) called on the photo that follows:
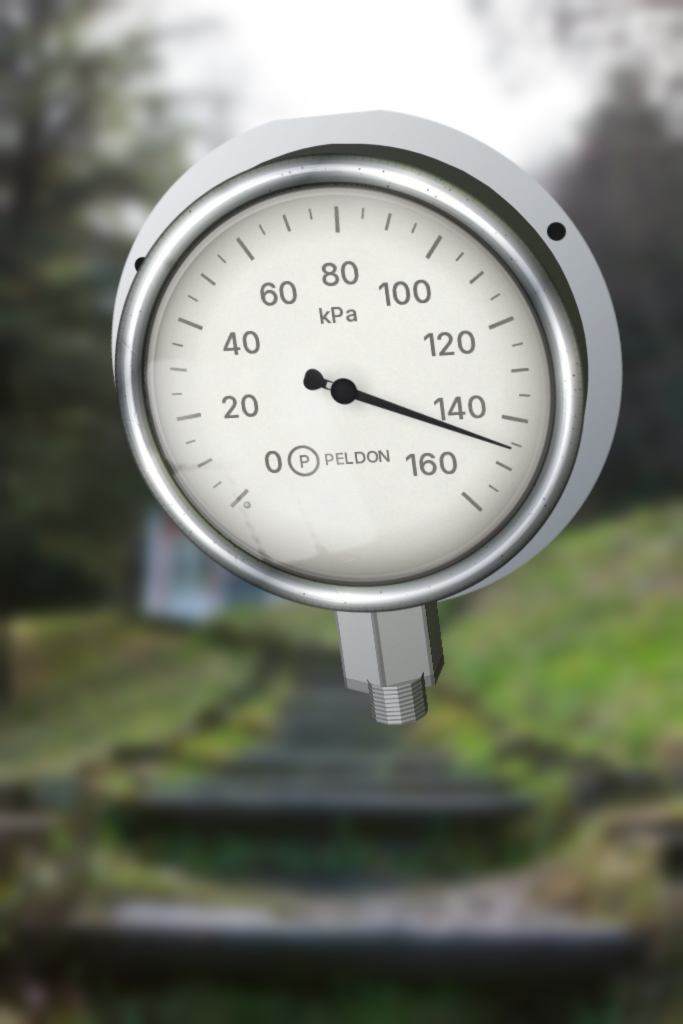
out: **145** kPa
